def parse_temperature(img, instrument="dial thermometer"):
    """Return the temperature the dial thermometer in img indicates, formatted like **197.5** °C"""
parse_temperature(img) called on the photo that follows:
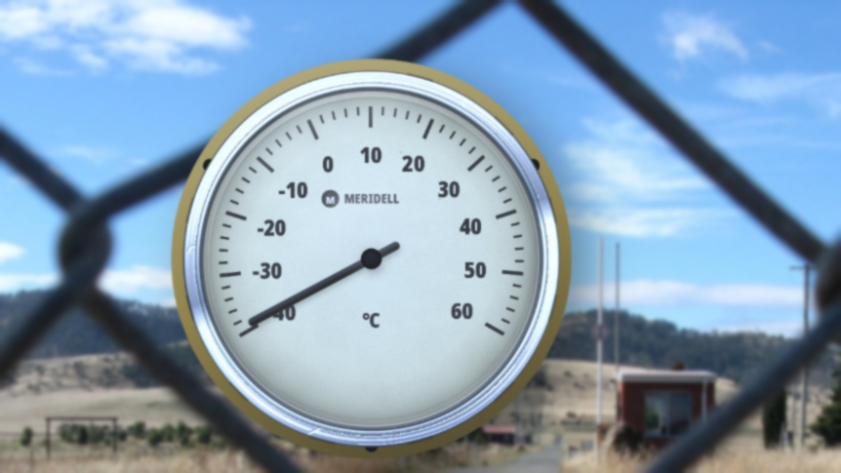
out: **-39** °C
